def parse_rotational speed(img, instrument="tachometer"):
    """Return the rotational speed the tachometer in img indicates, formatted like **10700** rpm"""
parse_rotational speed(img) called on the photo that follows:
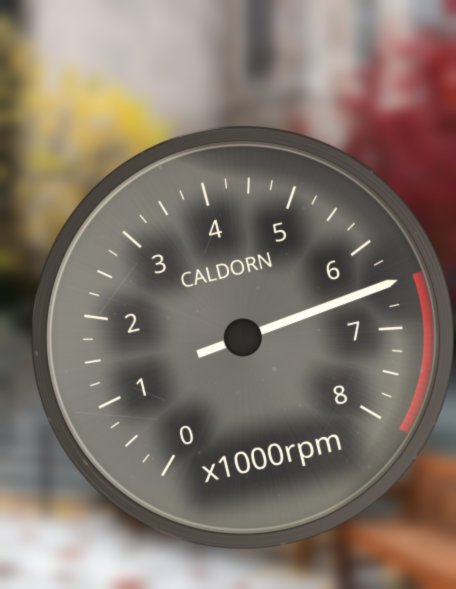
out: **6500** rpm
